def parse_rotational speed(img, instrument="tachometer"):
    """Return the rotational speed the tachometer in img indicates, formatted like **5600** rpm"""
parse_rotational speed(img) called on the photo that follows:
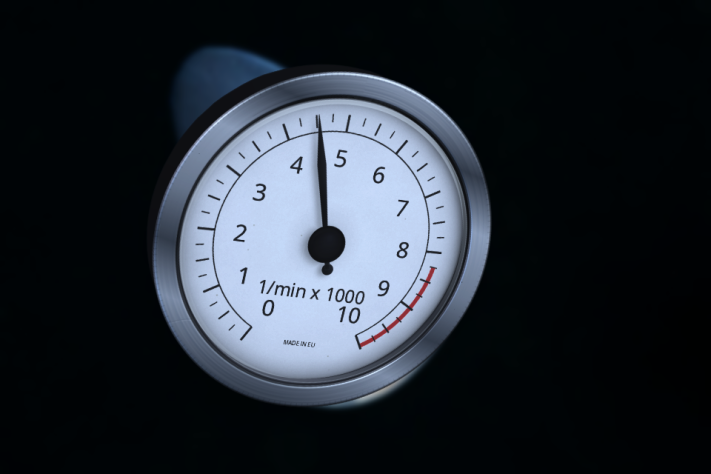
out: **4500** rpm
